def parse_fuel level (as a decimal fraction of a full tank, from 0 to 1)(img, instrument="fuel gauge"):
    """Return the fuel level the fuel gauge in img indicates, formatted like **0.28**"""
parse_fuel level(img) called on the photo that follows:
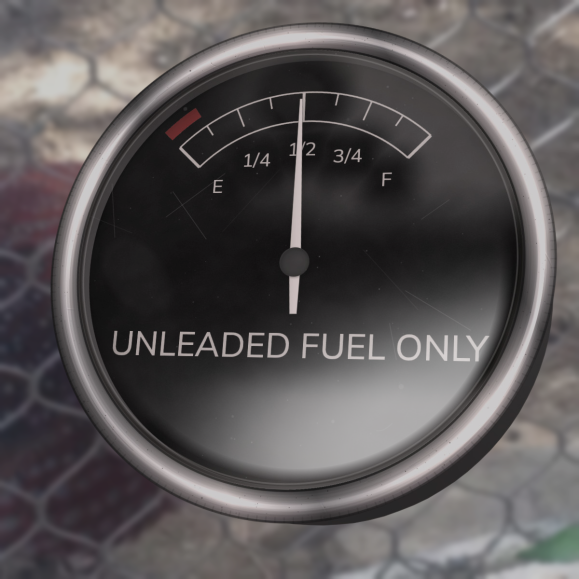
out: **0.5**
